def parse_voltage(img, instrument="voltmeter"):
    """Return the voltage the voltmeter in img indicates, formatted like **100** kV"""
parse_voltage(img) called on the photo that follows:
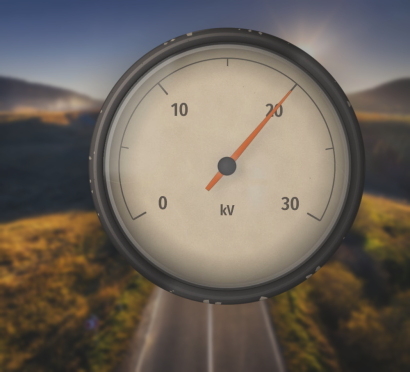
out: **20** kV
